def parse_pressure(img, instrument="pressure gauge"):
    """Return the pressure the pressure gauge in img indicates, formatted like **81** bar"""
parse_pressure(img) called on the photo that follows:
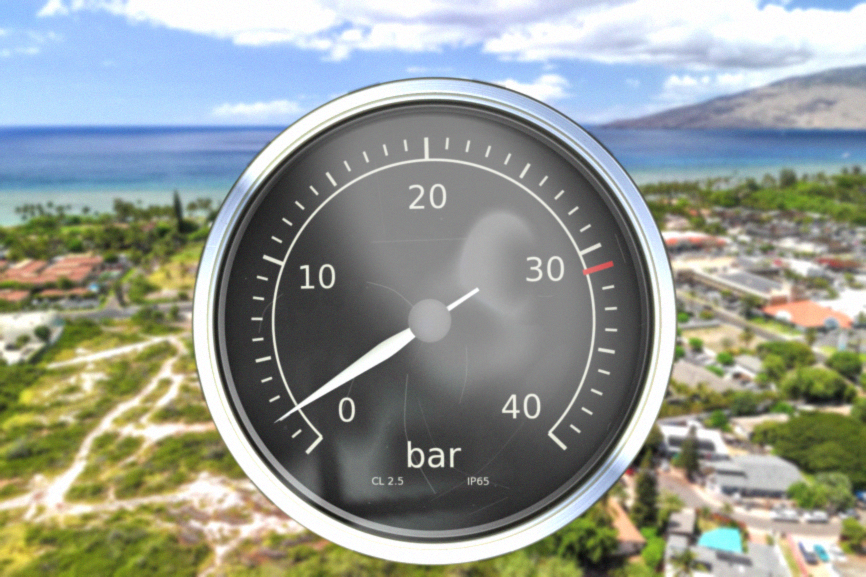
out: **2** bar
